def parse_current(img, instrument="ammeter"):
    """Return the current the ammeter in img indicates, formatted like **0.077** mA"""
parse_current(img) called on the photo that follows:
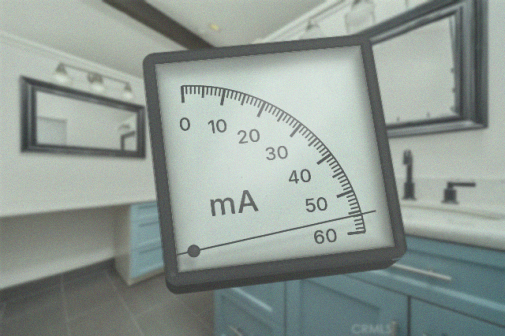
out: **56** mA
